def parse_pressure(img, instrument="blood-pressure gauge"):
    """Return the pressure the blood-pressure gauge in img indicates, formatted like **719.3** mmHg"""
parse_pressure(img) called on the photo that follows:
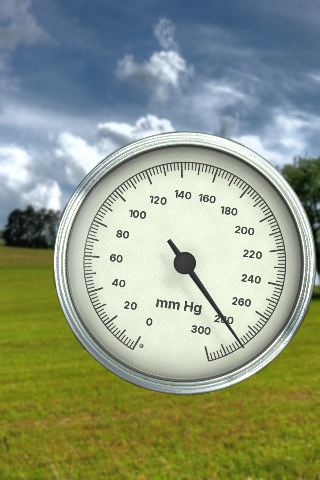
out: **280** mmHg
